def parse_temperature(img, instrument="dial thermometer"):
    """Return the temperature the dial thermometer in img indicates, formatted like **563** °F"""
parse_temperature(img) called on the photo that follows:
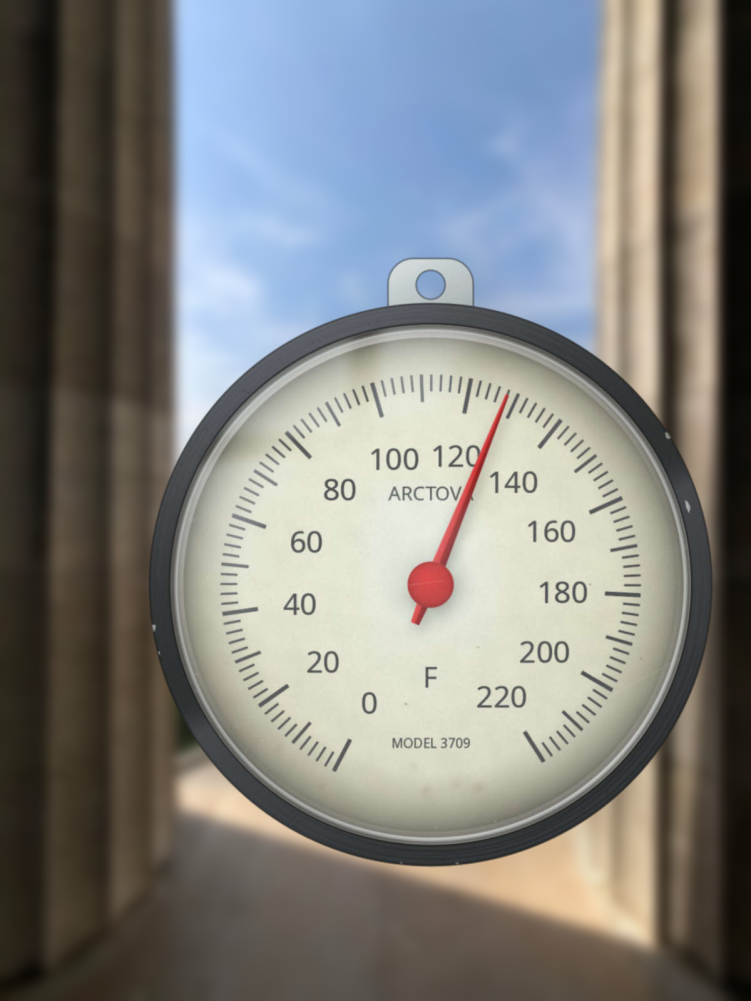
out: **128** °F
